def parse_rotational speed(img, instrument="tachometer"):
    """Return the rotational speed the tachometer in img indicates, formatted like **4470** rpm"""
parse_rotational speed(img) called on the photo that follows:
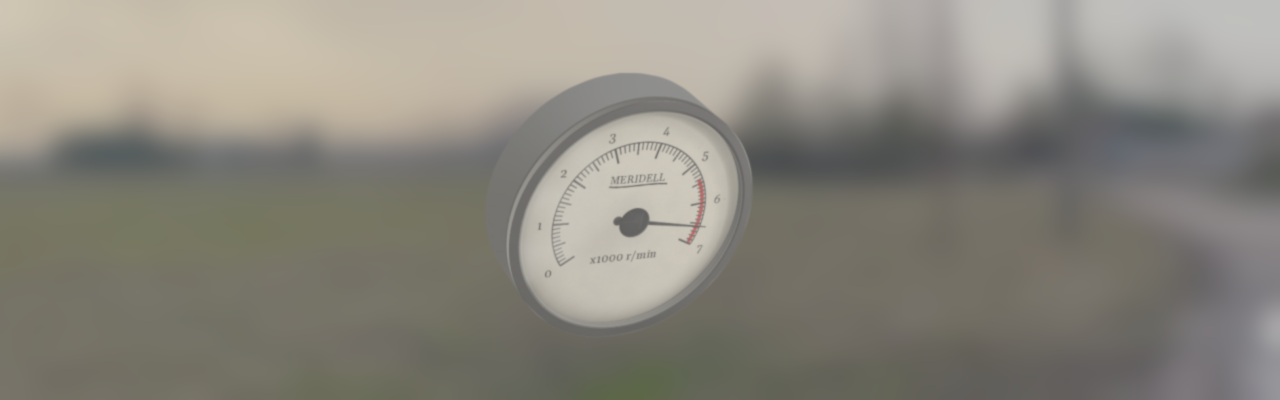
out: **6500** rpm
